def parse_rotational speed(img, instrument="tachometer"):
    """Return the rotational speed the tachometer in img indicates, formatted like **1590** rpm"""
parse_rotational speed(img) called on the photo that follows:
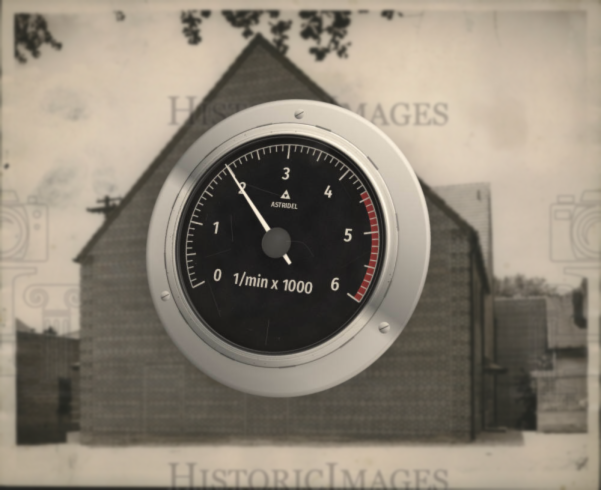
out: **2000** rpm
